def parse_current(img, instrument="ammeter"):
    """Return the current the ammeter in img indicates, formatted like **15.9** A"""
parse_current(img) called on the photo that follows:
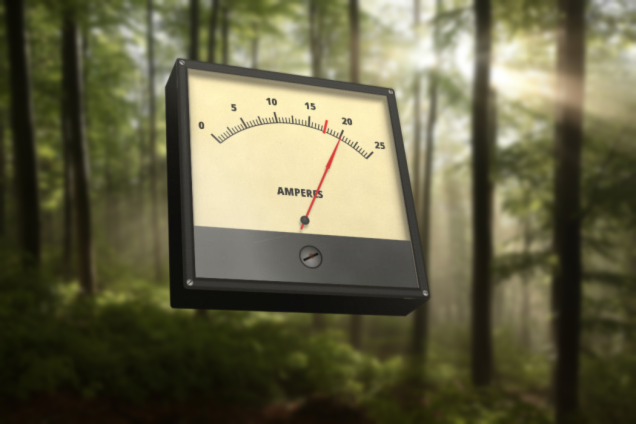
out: **20** A
